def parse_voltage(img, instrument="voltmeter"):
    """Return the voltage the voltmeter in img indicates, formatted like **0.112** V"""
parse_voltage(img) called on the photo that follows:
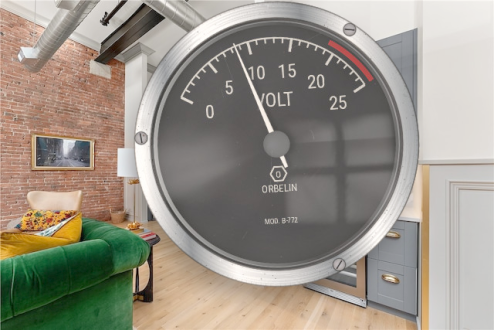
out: **8.5** V
